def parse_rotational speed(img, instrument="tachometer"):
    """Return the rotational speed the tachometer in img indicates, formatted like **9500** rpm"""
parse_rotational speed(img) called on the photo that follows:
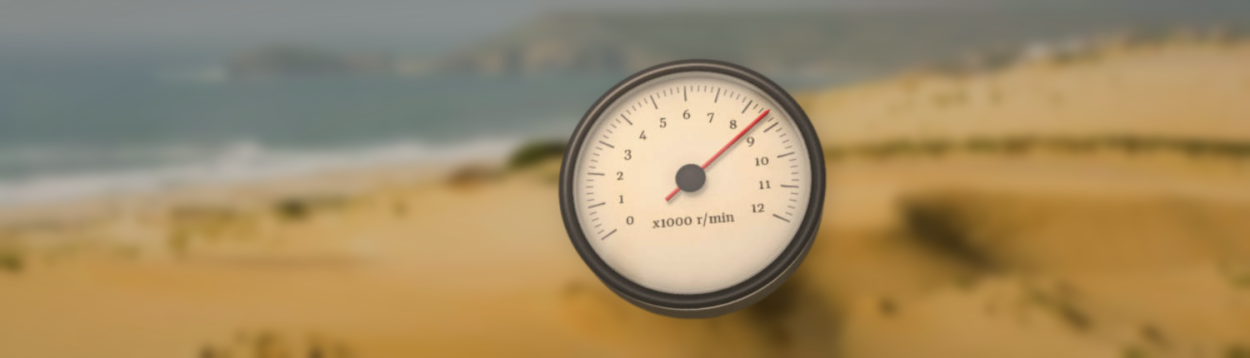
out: **8600** rpm
